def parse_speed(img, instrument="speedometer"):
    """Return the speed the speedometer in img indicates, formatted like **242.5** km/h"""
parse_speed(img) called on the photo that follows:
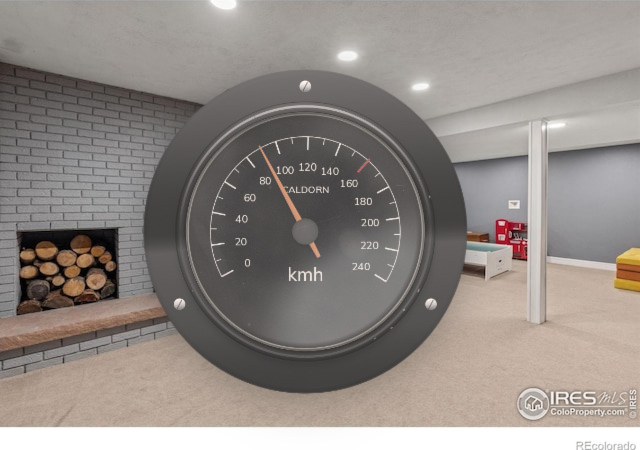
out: **90** km/h
